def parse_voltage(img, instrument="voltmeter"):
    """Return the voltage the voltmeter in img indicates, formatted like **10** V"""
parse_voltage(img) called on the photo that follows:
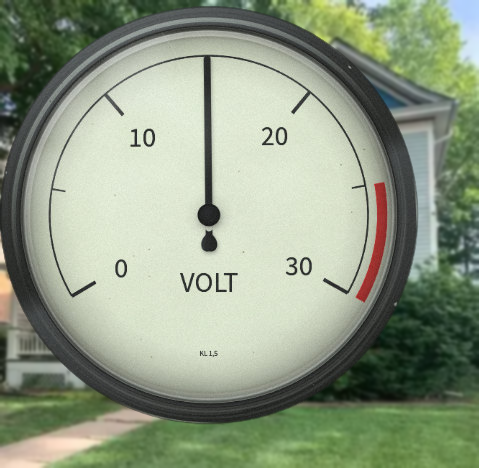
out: **15** V
